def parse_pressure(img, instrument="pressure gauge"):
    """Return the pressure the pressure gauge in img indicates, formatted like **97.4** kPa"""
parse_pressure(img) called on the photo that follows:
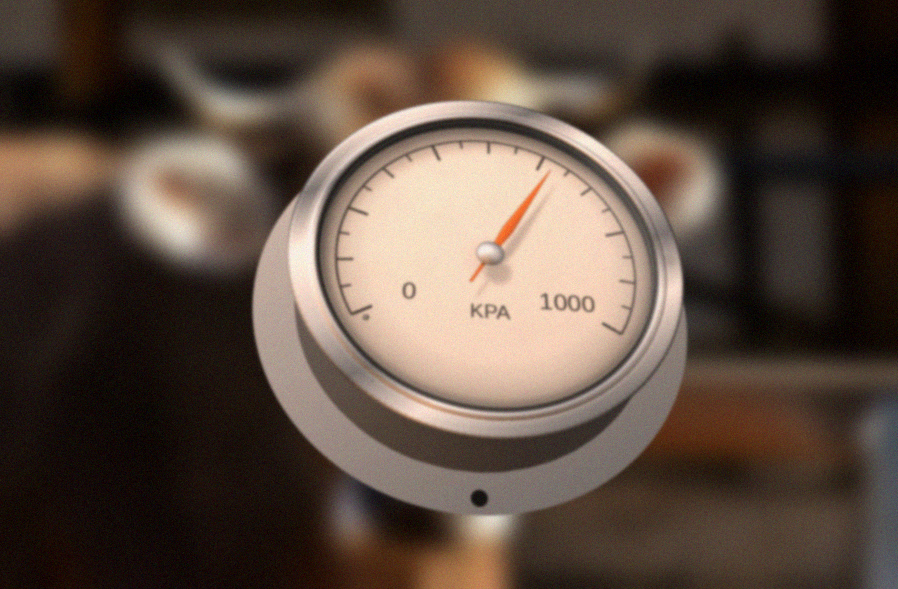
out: **625** kPa
